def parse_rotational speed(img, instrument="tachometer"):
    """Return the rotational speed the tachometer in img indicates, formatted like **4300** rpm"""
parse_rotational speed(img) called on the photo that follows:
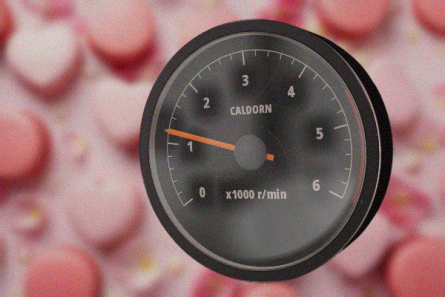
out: **1200** rpm
